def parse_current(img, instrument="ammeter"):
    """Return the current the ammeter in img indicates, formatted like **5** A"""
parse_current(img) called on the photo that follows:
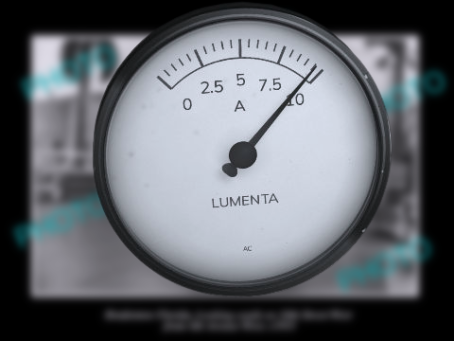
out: **9.5** A
